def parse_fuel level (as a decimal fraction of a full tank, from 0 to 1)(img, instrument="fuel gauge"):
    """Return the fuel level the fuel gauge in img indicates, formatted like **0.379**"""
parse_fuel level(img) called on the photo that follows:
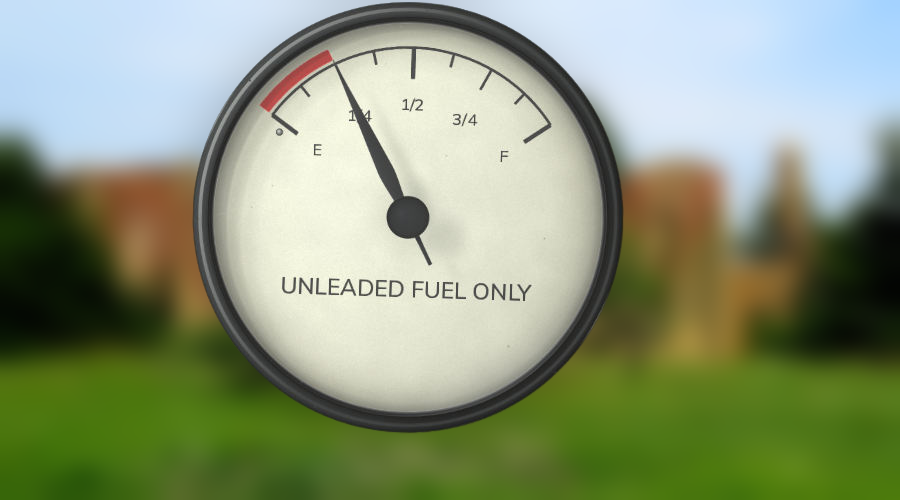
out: **0.25**
